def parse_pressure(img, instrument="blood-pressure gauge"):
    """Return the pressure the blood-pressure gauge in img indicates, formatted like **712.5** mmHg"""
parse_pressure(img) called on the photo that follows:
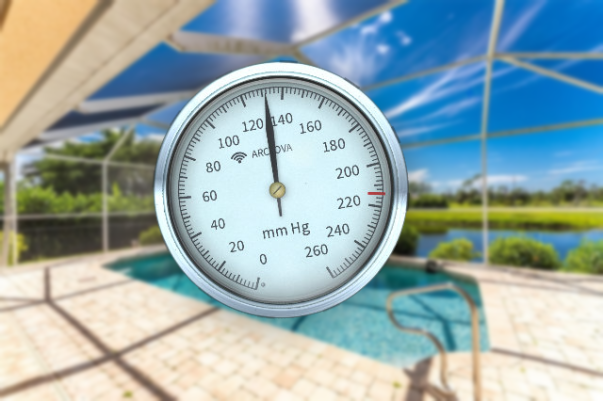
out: **132** mmHg
